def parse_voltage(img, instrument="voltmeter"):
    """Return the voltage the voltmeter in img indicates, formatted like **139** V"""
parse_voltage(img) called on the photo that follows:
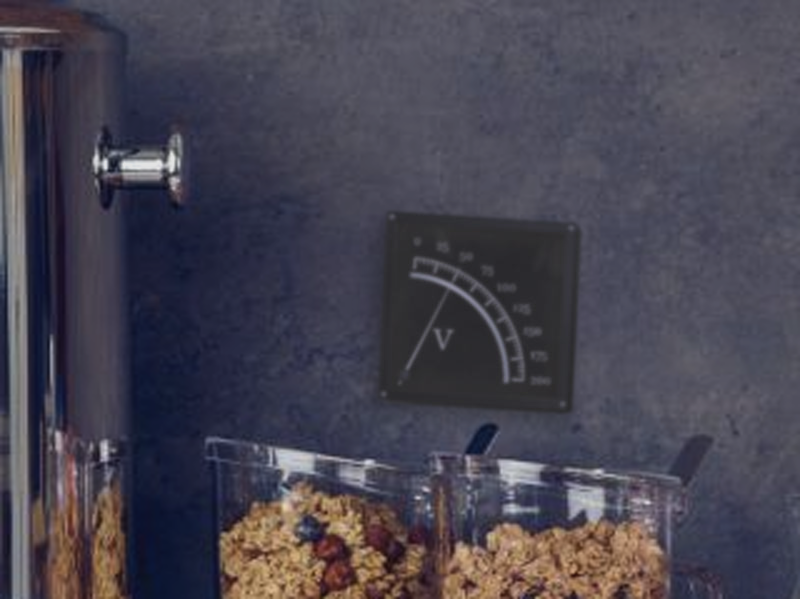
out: **50** V
